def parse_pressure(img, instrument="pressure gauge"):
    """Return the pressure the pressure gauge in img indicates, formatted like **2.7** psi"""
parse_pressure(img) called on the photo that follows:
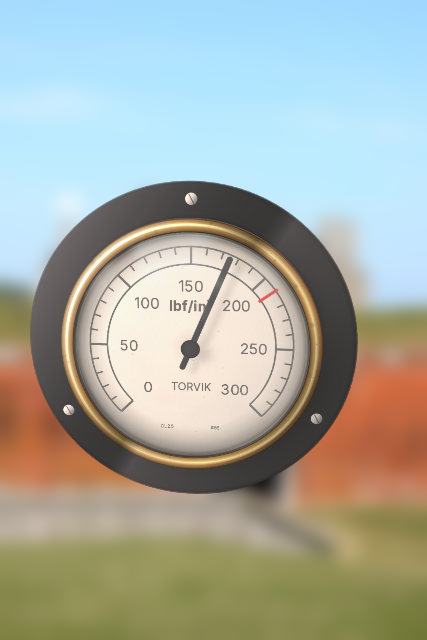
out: **175** psi
